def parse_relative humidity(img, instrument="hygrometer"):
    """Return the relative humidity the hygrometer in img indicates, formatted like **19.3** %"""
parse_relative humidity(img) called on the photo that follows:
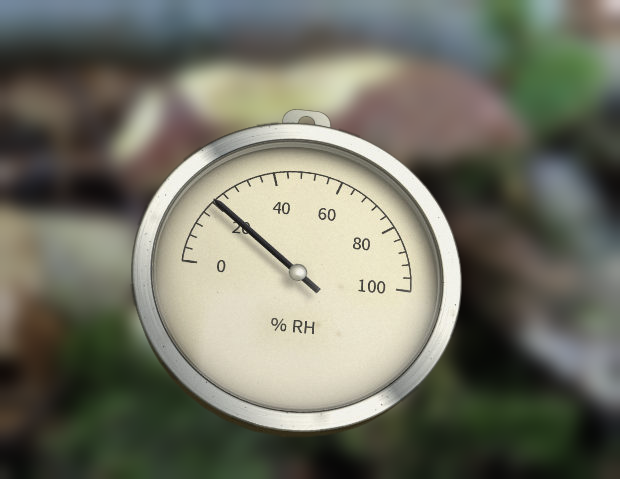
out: **20** %
